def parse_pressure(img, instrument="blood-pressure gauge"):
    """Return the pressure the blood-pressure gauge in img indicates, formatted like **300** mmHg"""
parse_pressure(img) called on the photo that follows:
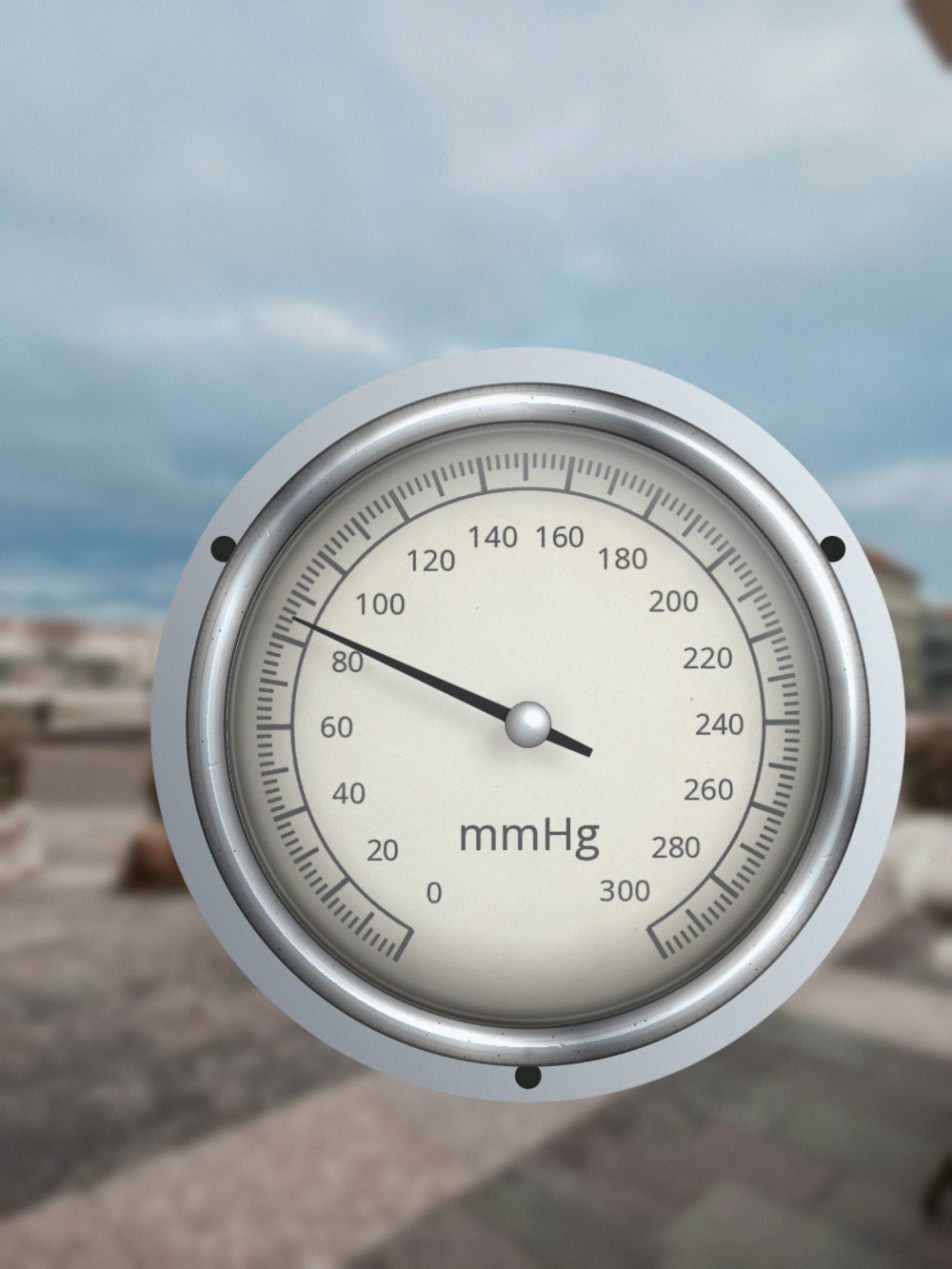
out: **85** mmHg
